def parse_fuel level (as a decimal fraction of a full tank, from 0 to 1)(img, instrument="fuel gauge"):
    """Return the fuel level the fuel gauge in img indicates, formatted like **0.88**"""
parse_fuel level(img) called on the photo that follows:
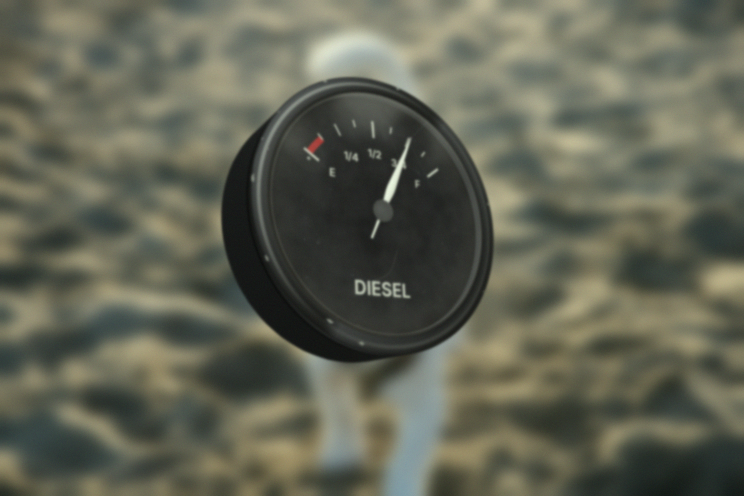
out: **0.75**
